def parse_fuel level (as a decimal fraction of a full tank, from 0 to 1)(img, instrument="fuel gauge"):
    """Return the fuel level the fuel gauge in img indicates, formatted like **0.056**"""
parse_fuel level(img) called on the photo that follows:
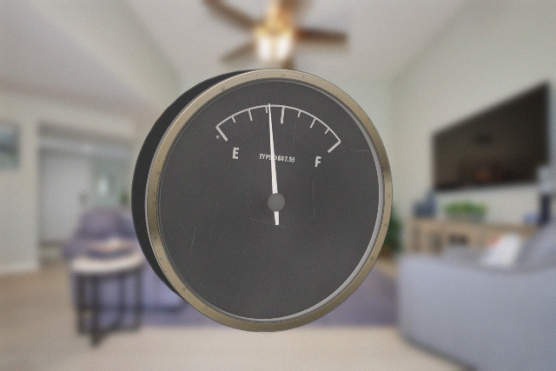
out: **0.375**
